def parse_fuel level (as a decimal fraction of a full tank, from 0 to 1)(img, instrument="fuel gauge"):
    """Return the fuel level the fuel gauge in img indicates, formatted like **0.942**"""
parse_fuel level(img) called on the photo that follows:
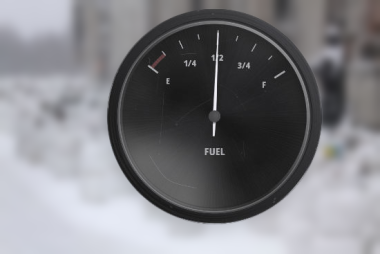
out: **0.5**
